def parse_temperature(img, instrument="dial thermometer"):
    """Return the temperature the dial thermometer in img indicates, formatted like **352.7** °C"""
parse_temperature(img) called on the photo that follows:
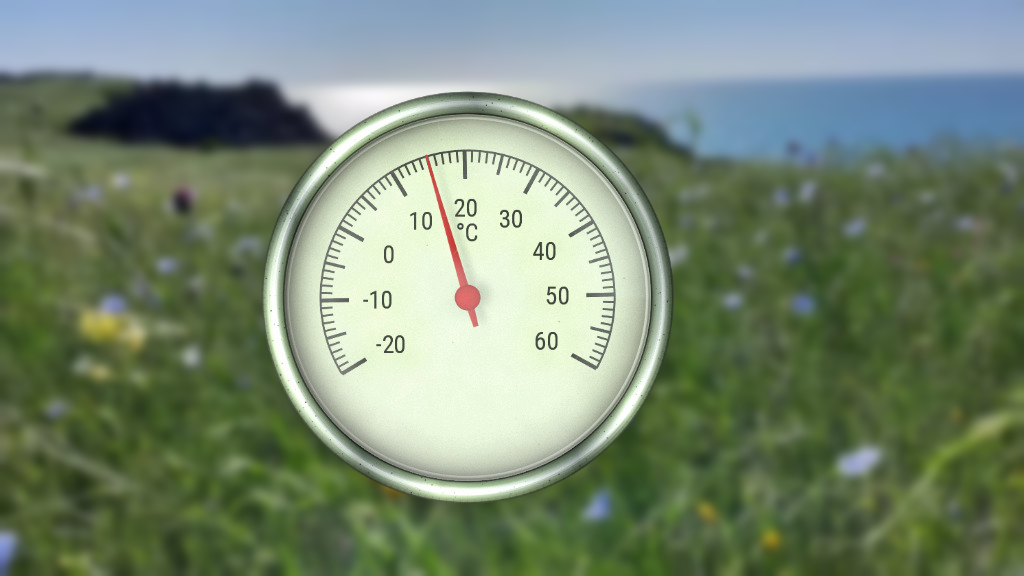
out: **15** °C
